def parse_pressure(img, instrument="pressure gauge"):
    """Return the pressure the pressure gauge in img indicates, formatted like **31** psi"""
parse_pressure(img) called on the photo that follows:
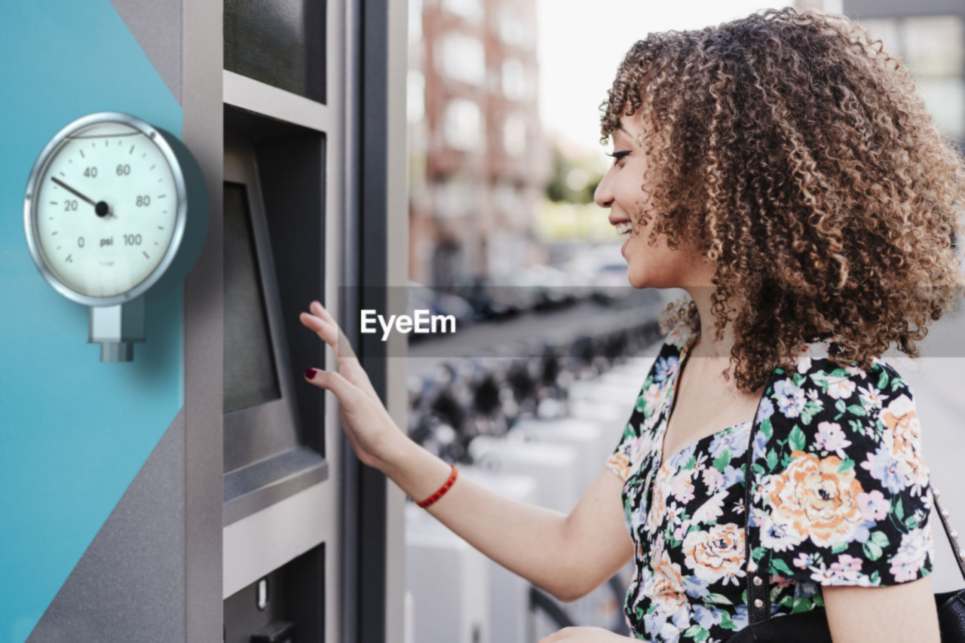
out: **27.5** psi
